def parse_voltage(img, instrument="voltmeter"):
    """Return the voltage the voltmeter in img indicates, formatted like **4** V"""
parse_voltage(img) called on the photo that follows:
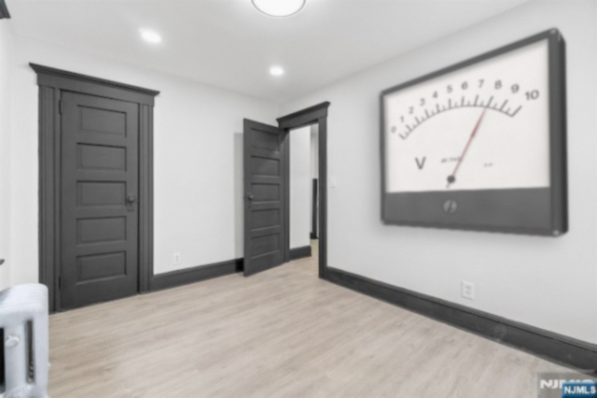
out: **8** V
